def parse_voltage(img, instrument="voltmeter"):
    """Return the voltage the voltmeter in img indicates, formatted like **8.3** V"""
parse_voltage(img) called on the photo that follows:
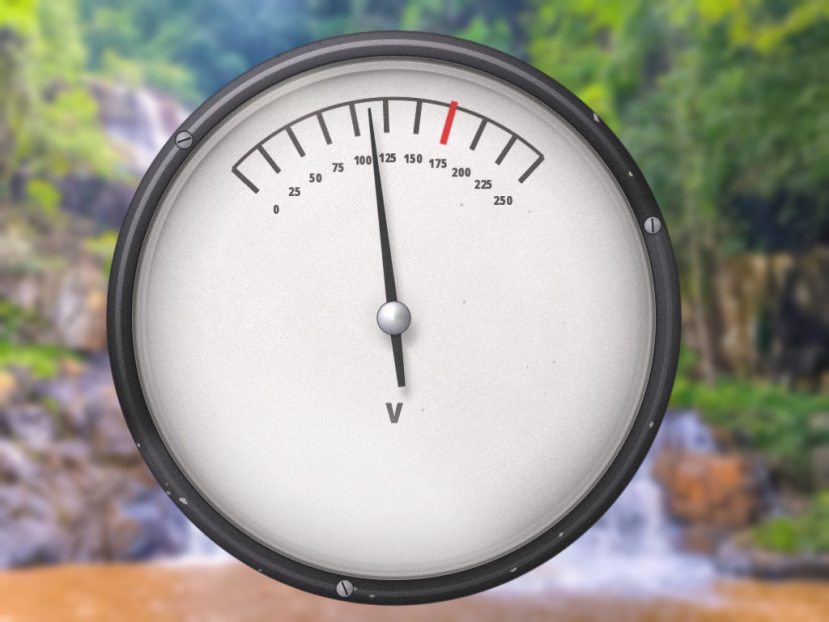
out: **112.5** V
